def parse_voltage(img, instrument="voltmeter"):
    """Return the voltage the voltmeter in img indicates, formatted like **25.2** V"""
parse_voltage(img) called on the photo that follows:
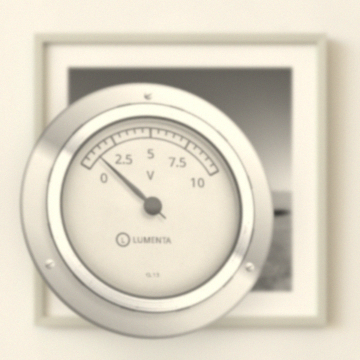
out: **1** V
